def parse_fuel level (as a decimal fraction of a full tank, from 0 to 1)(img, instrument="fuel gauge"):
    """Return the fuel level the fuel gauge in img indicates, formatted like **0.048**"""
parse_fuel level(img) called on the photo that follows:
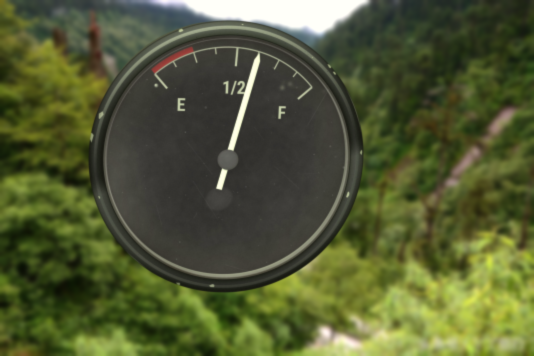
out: **0.625**
